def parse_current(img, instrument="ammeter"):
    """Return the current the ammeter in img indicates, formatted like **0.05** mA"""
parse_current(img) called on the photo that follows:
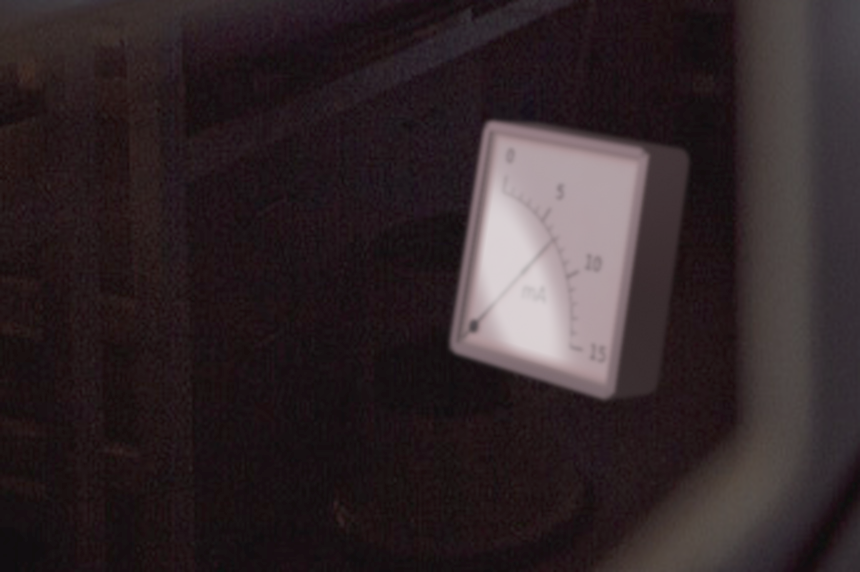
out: **7** mA
